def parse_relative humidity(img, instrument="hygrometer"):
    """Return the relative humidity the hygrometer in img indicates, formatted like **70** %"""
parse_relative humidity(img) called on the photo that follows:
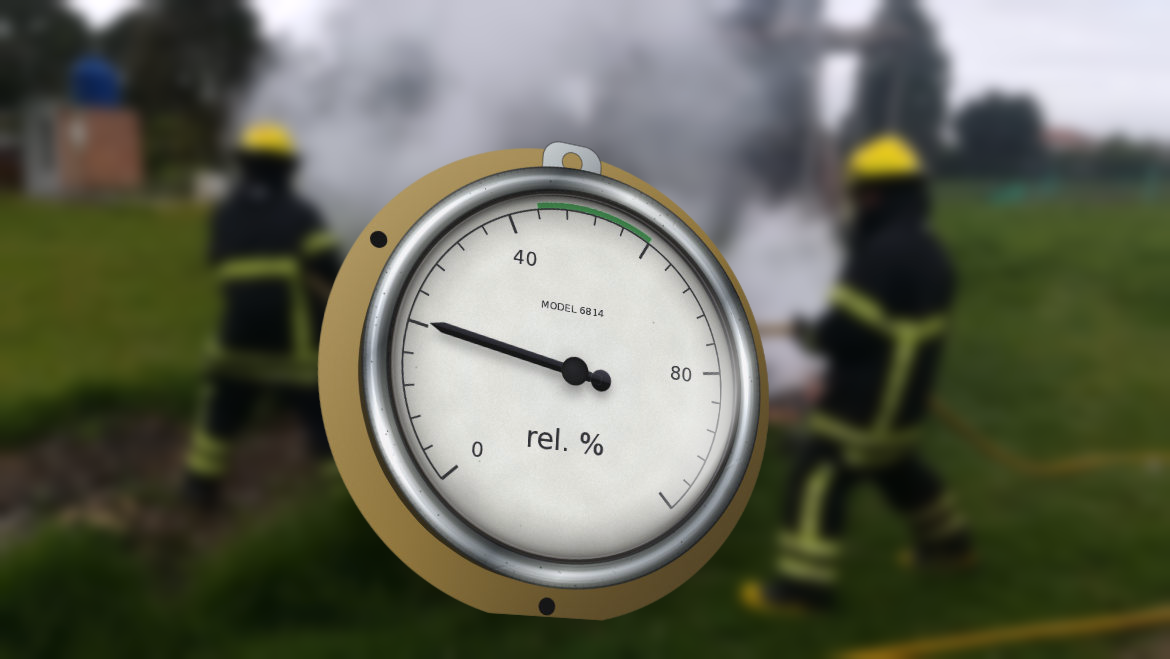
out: **20** %
